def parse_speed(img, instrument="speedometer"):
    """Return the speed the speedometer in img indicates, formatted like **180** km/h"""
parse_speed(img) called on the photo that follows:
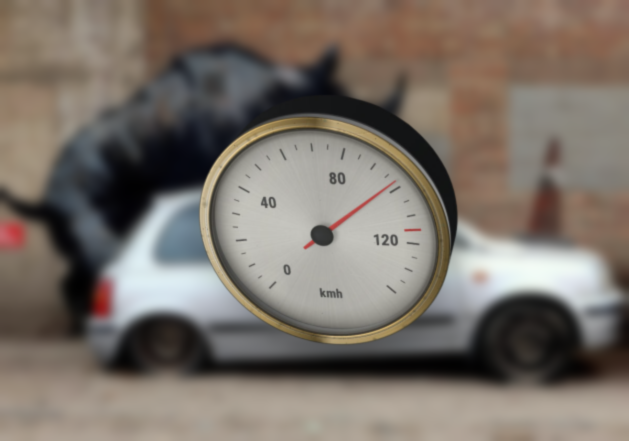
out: **97.5** km/h
